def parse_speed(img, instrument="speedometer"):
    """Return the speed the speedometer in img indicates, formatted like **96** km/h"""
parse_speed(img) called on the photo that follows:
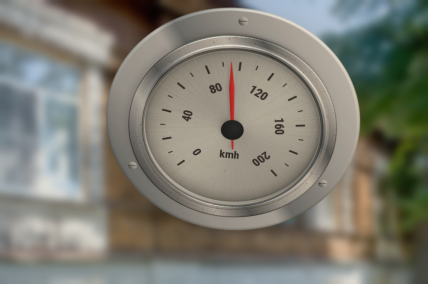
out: **95** km/h
